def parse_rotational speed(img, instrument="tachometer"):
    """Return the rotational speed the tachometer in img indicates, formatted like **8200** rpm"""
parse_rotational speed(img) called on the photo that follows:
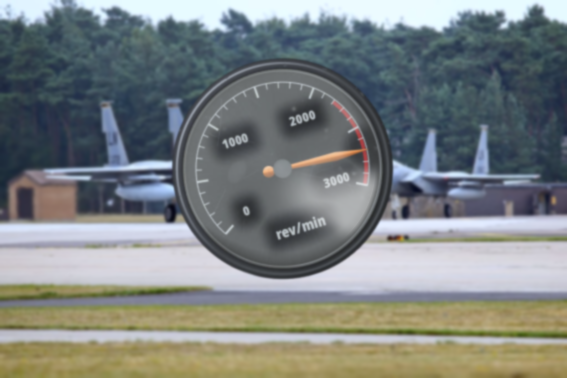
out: **2700** rpm
